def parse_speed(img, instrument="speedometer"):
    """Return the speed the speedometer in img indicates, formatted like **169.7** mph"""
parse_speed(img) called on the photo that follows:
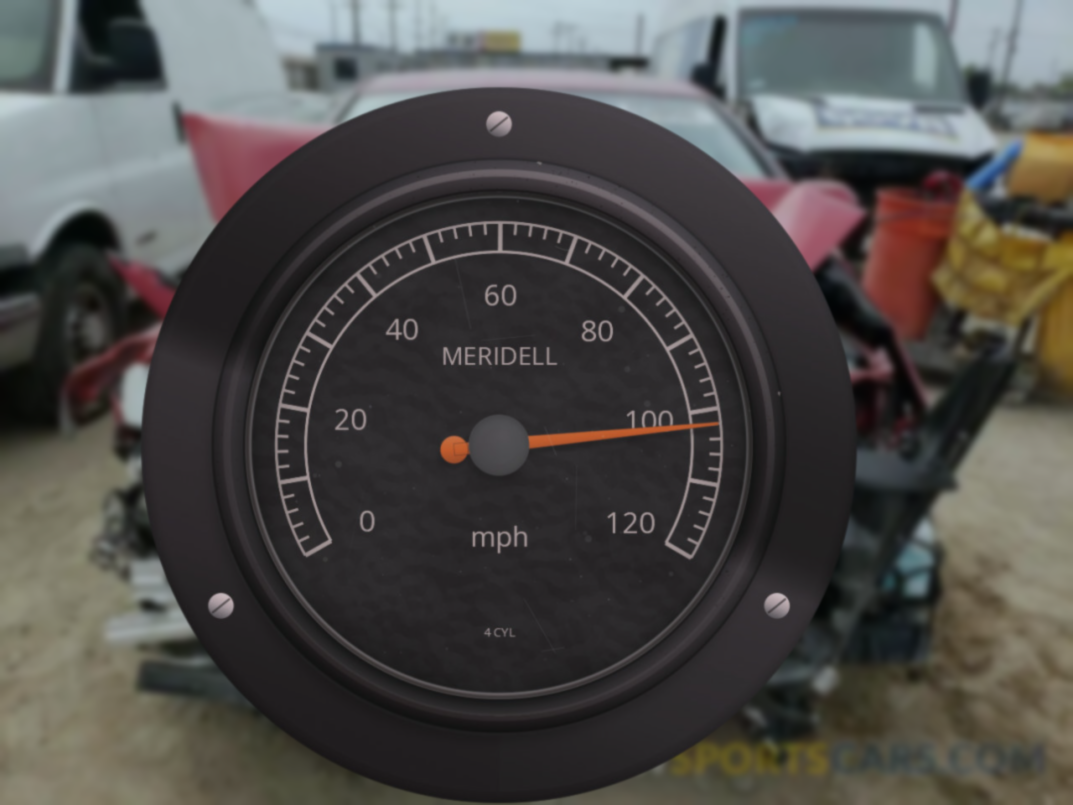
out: **102** mph
